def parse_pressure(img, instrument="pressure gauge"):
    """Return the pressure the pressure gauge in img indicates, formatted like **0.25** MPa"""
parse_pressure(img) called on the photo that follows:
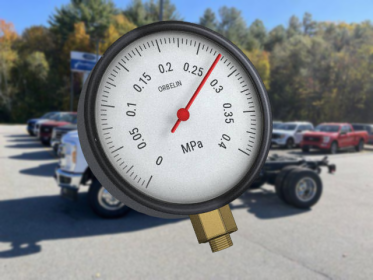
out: **0.275** MPa
